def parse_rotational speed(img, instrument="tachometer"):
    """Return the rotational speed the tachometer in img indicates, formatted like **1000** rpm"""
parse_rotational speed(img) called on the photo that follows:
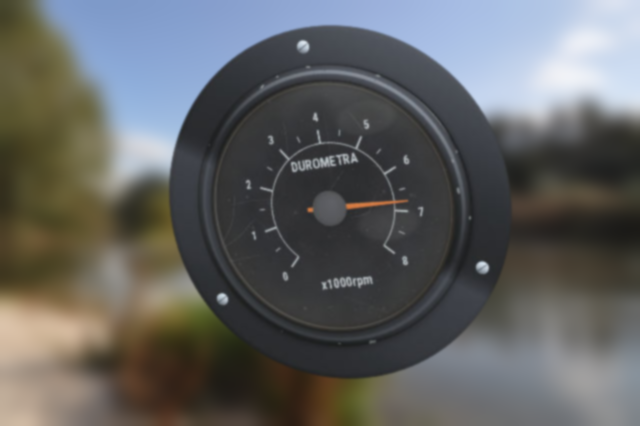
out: **6750** rpm
